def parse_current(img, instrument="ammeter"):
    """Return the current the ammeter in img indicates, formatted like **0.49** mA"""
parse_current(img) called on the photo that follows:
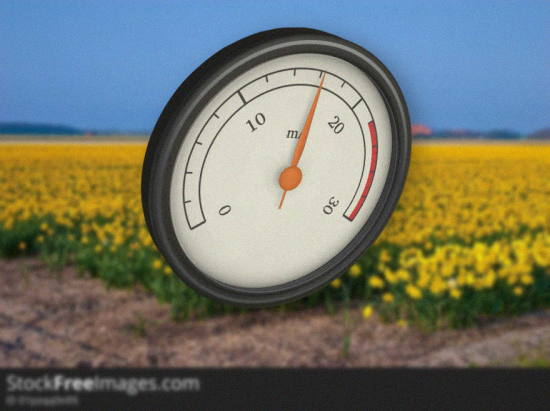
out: **16** mA
